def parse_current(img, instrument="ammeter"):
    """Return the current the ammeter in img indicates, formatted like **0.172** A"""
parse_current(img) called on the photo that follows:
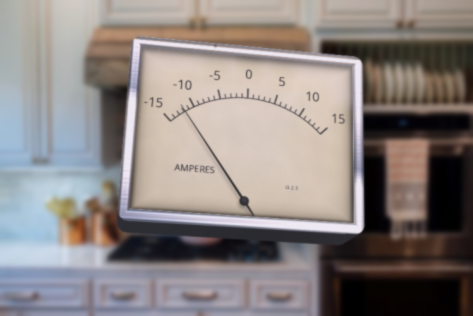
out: **-12** A
